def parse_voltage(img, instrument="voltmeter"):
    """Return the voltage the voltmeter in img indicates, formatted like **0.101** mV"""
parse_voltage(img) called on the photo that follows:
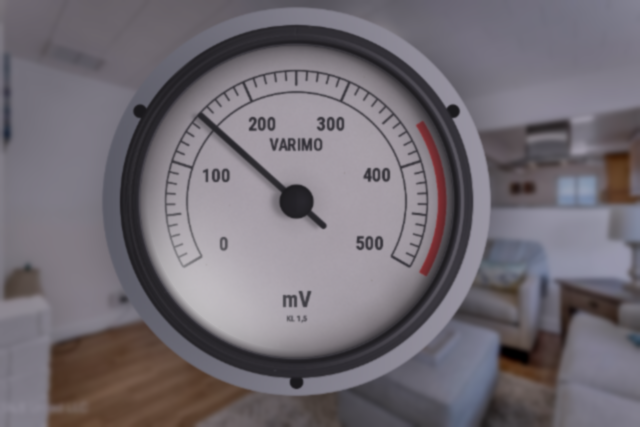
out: **150** mV
